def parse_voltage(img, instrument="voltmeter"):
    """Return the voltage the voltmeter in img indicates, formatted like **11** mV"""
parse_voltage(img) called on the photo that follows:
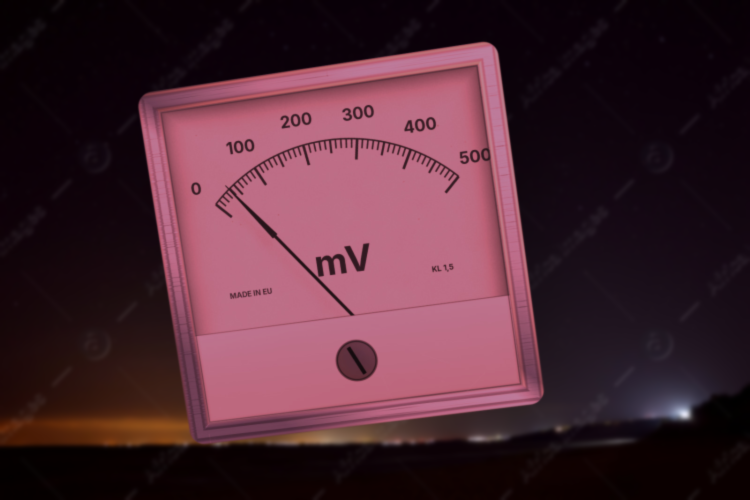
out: **40** mV
